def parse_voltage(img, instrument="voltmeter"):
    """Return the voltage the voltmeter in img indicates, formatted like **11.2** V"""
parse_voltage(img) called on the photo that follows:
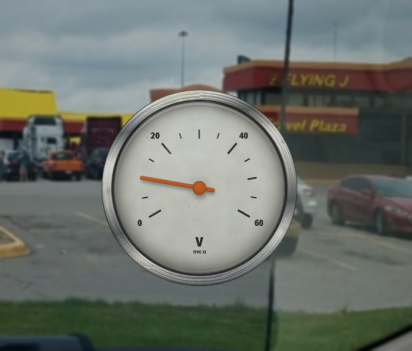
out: **10** V
